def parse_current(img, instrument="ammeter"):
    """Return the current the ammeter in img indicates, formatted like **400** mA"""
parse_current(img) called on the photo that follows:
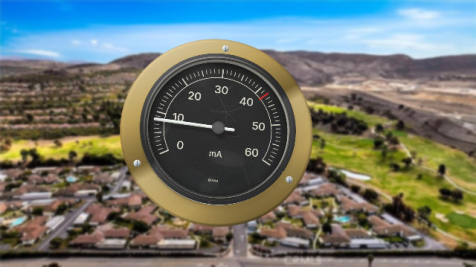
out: **8** mA
